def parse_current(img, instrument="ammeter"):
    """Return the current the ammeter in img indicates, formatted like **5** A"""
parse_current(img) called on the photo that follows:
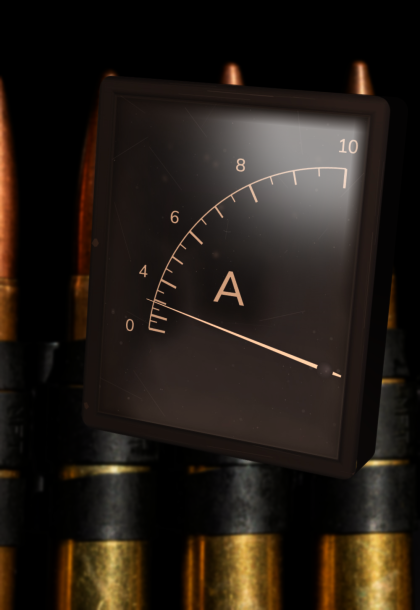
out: **3** A
